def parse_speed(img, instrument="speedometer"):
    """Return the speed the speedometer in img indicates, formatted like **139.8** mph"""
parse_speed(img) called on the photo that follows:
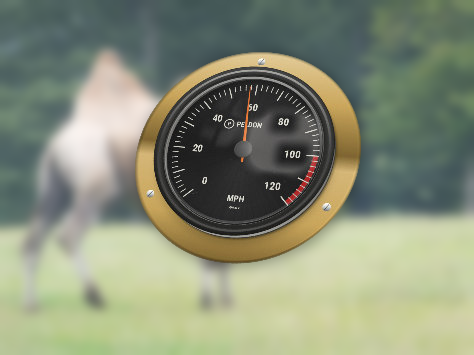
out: **58** mph
